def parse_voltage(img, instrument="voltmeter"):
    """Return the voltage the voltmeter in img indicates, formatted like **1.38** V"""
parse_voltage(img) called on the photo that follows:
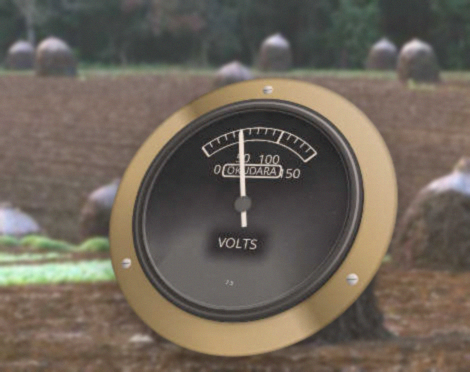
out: **50** V
